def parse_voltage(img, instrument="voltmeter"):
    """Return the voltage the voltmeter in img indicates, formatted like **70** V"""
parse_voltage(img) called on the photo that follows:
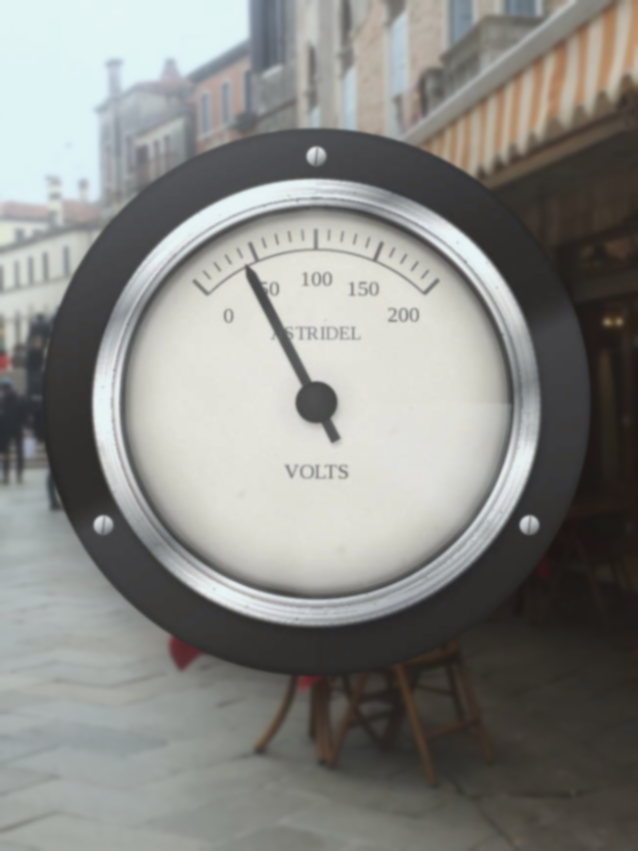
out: **40** V
